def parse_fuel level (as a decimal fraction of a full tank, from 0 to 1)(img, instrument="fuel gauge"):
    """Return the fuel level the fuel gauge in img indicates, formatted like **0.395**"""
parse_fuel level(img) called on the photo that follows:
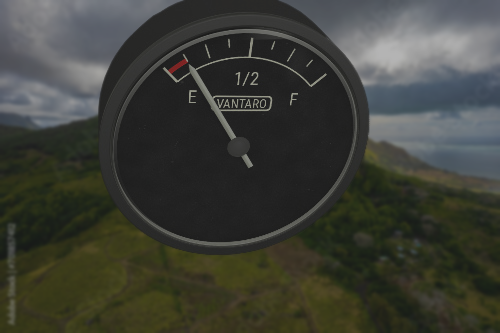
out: **0.125**
